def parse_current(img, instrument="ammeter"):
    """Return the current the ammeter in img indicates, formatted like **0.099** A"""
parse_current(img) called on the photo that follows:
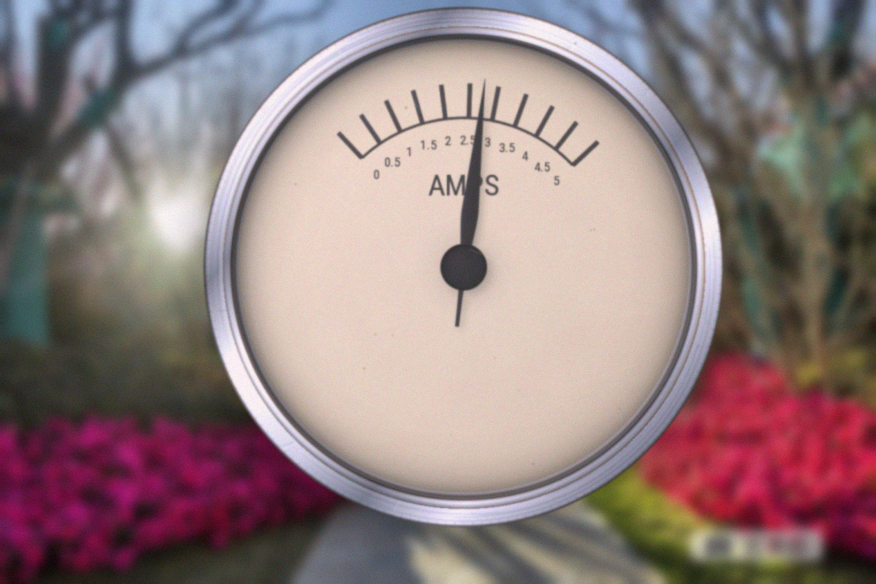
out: **2.75** A
